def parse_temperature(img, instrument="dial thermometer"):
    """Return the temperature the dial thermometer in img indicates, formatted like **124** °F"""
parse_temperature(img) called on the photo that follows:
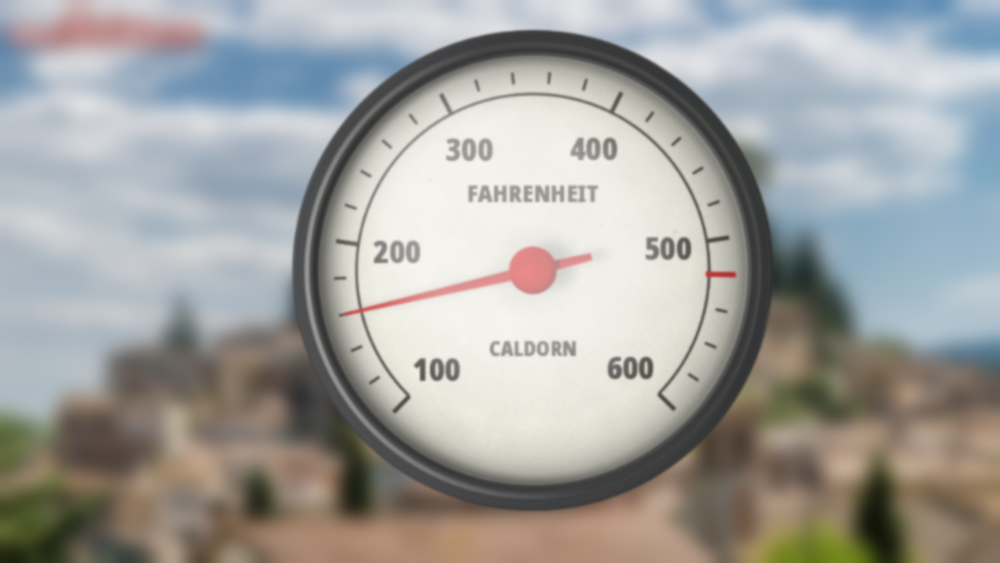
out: **160** °F
